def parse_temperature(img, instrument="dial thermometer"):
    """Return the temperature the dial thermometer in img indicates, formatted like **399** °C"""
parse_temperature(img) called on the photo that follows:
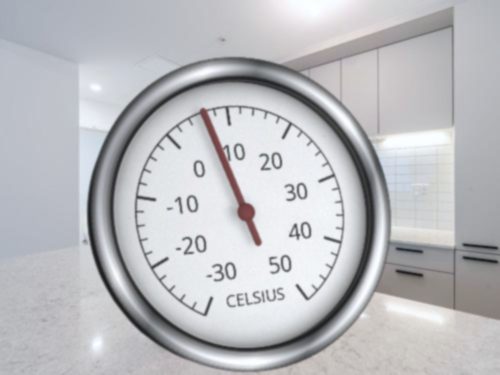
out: **6** °C
